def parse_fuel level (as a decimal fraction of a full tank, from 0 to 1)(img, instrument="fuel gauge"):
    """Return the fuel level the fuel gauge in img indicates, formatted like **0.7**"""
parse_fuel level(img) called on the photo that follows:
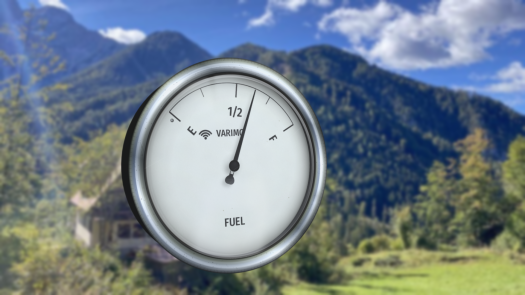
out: **0.625**
